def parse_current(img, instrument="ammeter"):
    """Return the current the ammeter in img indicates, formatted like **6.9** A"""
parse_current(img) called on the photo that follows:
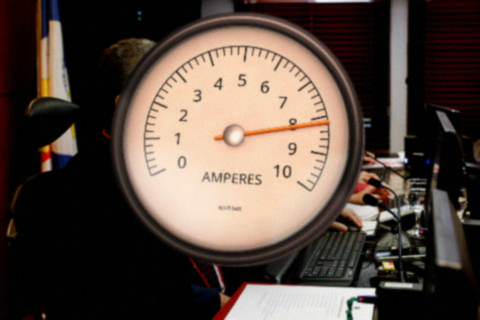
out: **8.2** A
